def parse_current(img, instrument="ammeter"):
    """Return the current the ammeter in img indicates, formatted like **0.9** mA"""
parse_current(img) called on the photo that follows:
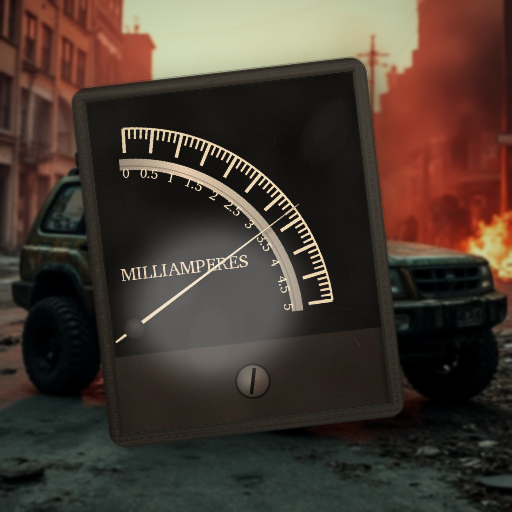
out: **3.3** mA
